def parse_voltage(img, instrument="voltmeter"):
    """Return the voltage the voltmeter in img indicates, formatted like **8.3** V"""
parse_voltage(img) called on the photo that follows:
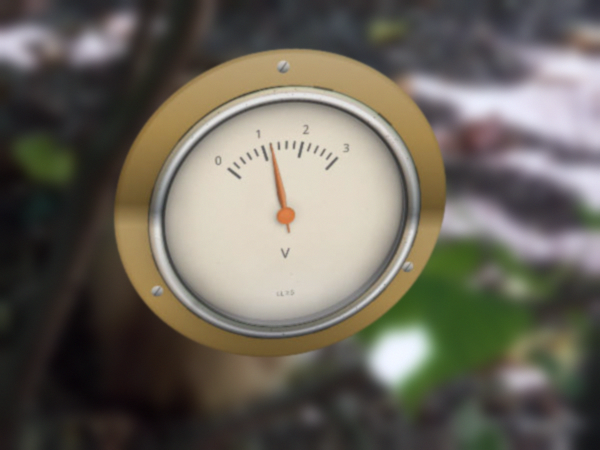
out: **1.2** V
